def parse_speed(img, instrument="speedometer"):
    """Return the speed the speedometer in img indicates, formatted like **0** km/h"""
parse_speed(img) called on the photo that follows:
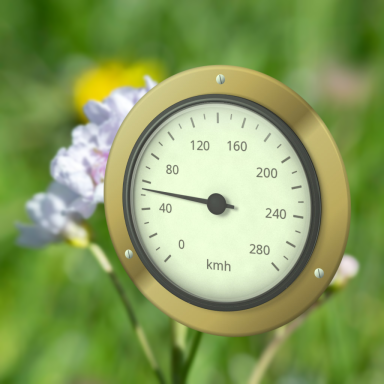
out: **55** km/h
